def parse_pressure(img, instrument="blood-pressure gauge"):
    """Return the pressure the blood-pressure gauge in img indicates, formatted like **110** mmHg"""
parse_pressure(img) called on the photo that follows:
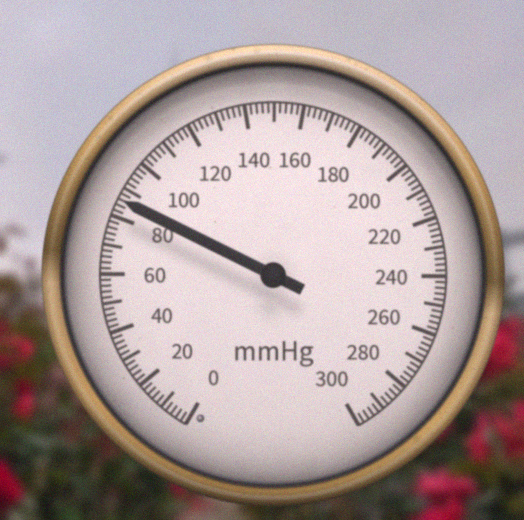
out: **86** mmHg
